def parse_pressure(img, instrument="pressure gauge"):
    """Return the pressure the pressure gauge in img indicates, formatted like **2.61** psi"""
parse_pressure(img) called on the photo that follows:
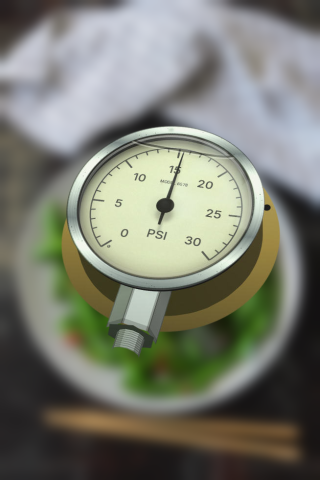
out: **15.5** psi
